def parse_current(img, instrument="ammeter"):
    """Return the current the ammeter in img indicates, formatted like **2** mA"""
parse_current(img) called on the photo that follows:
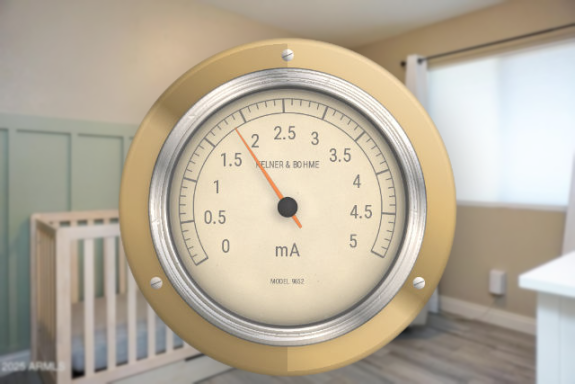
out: **1.85** mA
